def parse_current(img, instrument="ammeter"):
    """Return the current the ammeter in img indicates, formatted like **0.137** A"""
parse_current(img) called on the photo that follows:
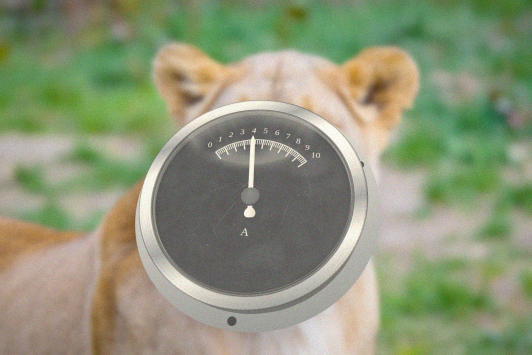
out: **4** A
